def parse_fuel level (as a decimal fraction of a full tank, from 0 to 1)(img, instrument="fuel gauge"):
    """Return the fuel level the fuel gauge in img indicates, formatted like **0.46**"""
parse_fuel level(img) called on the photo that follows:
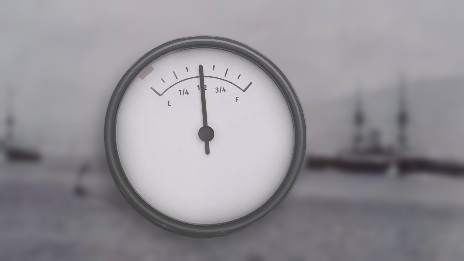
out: **0.5**
